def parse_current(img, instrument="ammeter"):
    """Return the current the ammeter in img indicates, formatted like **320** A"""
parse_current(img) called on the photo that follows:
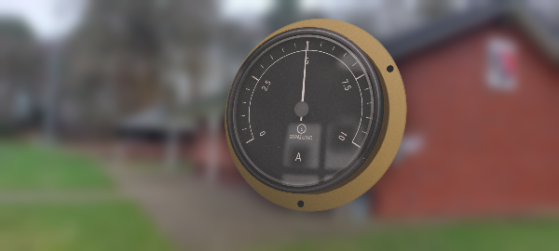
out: **5** A
